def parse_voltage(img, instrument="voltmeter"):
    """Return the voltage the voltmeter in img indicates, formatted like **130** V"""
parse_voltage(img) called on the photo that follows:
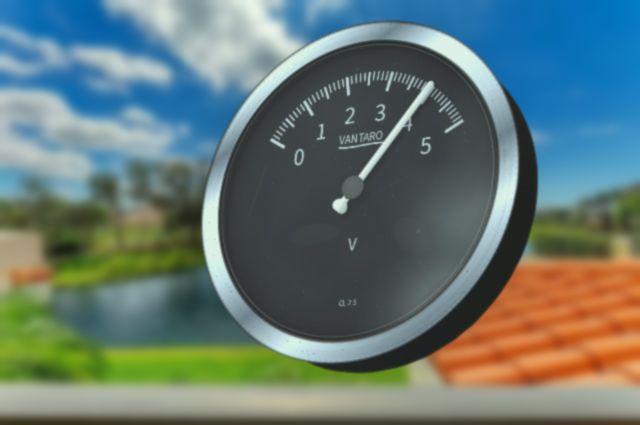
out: **4** V
